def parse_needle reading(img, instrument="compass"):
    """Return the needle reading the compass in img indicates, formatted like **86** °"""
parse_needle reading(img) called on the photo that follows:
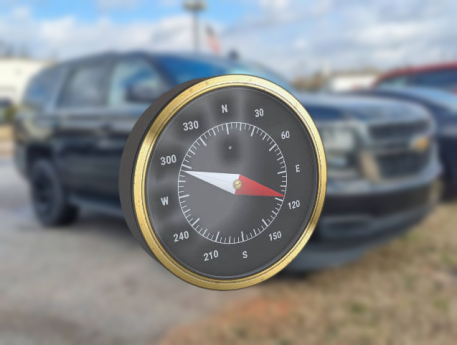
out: **115** °
